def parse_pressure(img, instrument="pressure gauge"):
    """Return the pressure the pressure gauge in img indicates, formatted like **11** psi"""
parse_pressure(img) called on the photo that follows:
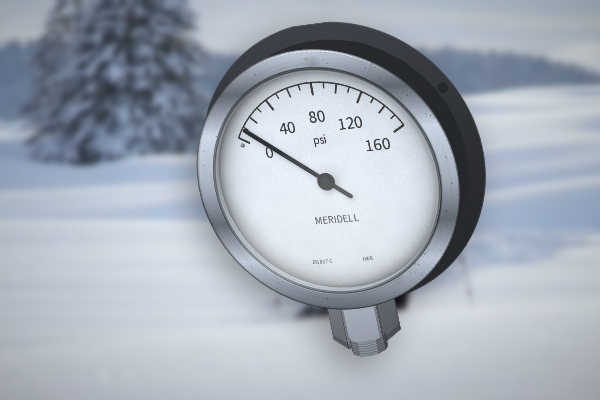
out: **10** psi
